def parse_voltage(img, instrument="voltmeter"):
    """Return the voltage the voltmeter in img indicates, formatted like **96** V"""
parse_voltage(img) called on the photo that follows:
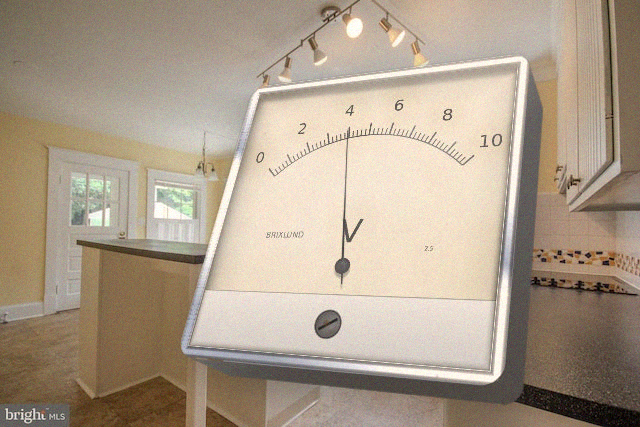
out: **4** V
